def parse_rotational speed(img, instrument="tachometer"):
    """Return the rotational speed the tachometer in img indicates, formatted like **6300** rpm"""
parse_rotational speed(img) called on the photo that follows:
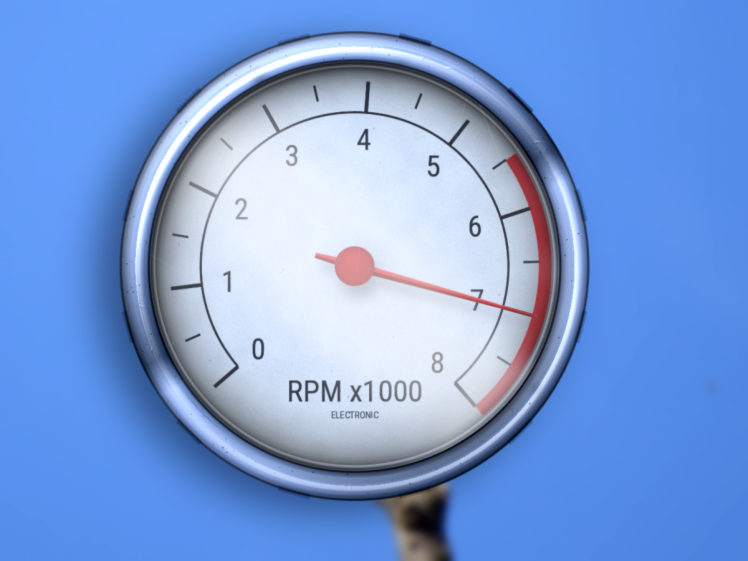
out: **7000** rpm
